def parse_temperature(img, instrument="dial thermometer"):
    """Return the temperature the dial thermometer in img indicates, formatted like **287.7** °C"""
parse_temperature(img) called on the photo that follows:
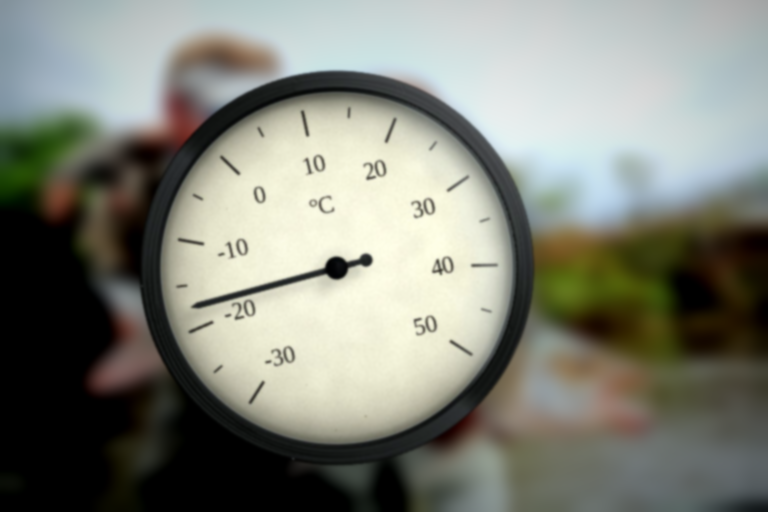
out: **-17.5** °C
